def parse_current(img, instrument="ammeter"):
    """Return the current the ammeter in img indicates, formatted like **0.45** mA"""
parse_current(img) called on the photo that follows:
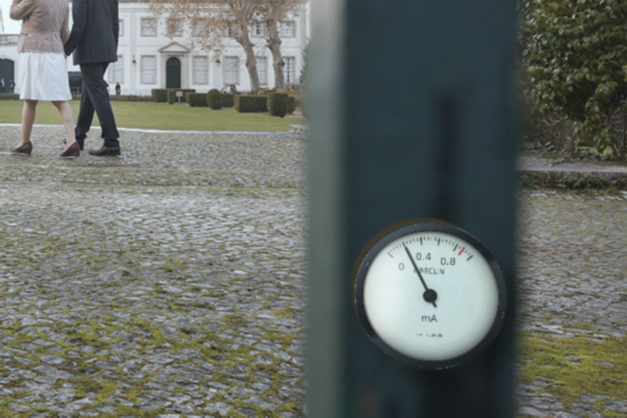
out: **0.2** mA
